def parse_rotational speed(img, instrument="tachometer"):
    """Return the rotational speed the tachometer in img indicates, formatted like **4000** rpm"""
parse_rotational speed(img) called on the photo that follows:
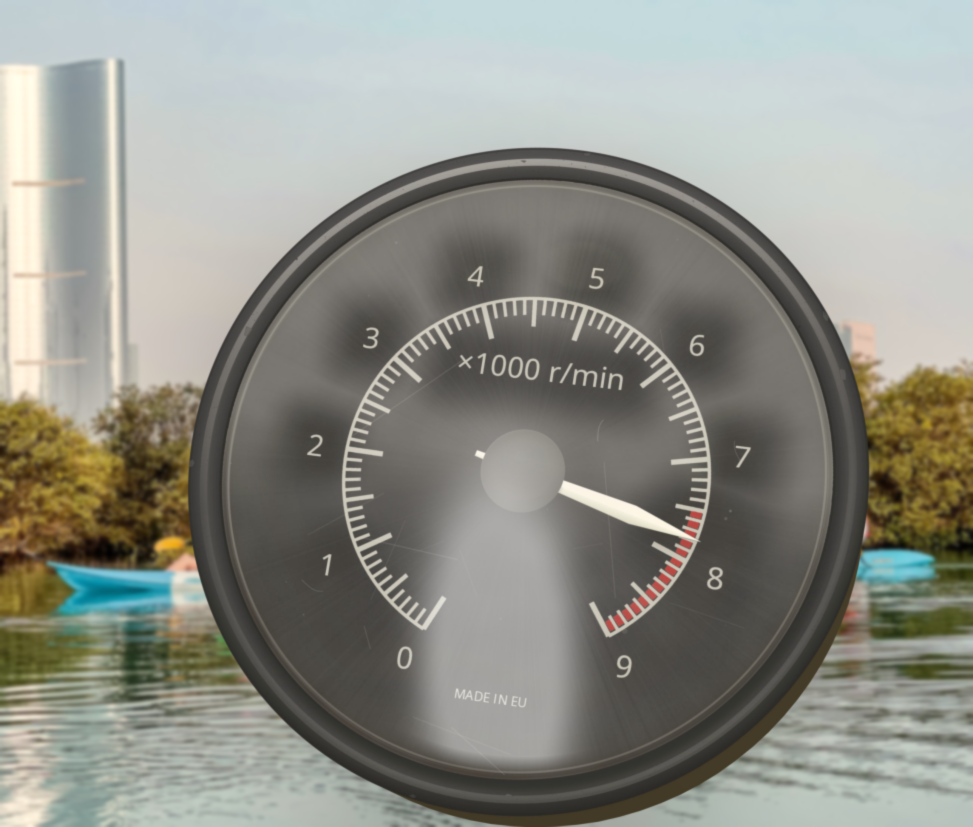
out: **7800** rpm
